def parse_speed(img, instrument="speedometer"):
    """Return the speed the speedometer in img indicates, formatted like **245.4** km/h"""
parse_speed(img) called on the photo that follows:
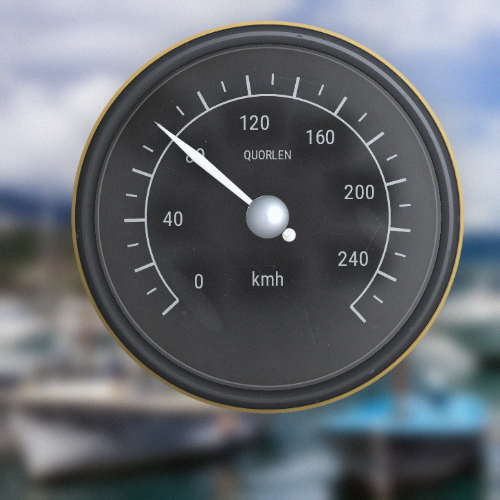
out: **80** km/h
